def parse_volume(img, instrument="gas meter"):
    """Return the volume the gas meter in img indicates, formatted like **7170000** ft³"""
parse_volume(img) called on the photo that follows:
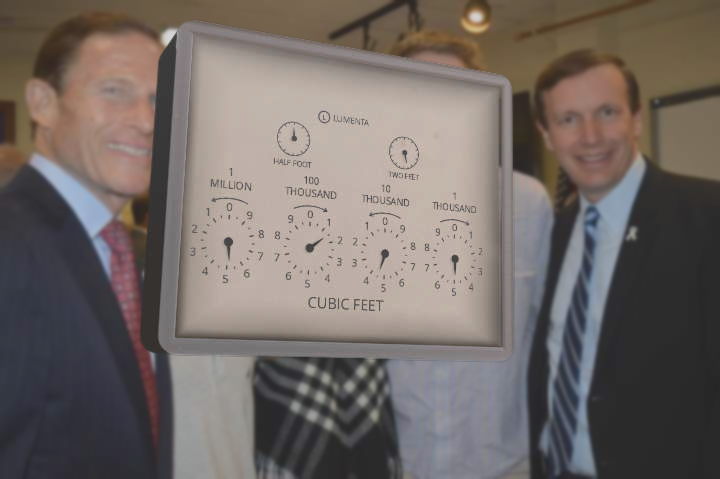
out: **514500** ft³
